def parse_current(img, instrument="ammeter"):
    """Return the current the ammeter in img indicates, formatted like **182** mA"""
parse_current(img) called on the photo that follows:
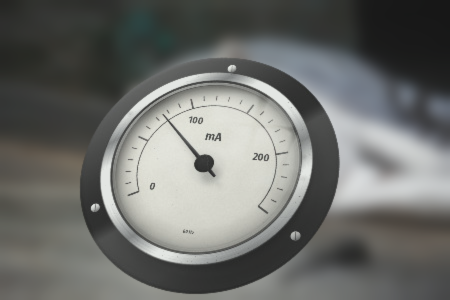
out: **75** mA
